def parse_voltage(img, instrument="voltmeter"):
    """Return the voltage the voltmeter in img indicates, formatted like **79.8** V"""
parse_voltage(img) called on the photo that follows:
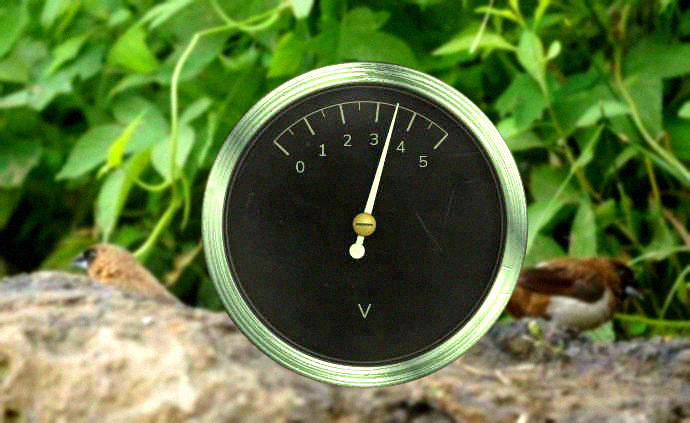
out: **3.5** V
